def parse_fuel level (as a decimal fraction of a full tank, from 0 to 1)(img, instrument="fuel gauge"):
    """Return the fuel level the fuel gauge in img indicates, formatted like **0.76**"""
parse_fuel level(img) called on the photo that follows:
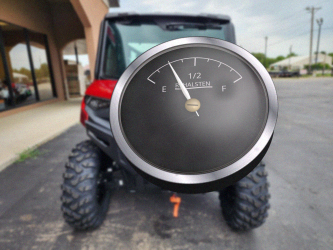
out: **0.25**
